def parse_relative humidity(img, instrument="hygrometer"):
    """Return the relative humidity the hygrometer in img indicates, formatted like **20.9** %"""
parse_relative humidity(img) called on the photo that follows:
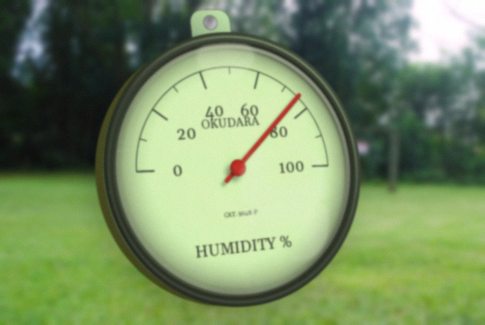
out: **75** %
